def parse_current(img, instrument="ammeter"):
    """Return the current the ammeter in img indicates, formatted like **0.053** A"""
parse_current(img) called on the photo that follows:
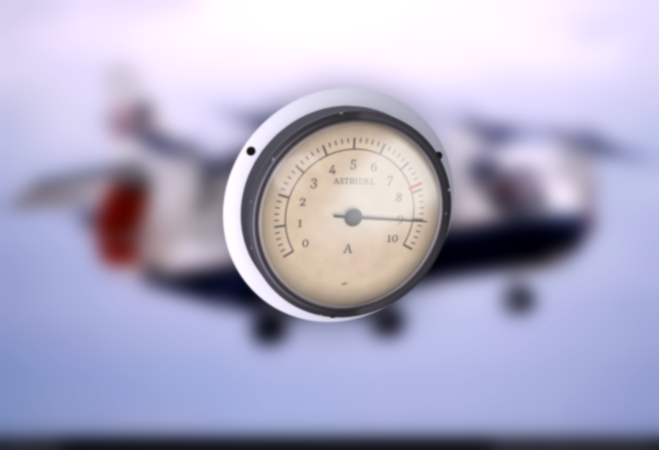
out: **9** A
